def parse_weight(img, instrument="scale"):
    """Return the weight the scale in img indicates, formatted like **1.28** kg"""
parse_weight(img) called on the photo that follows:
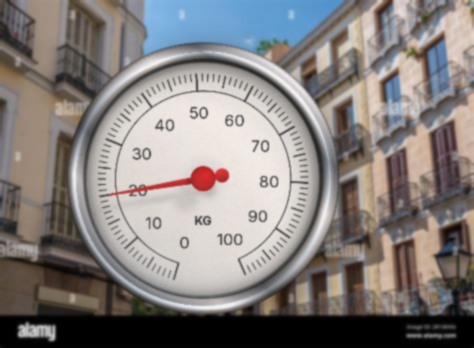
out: **20** kg
